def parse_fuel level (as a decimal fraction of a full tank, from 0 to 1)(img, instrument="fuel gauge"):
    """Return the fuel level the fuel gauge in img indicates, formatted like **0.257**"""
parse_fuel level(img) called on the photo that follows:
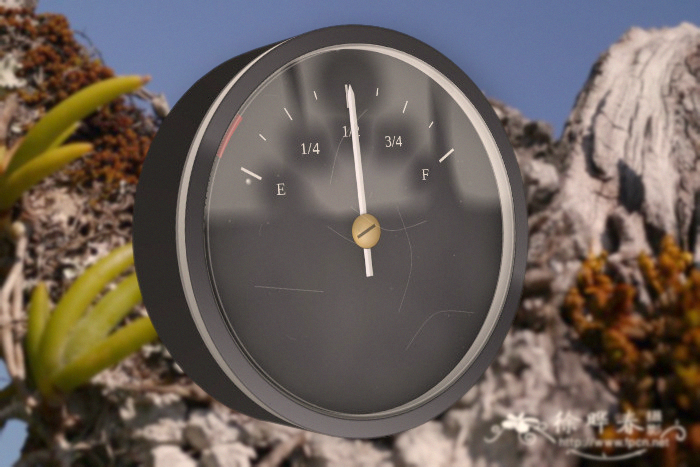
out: **0.5**
